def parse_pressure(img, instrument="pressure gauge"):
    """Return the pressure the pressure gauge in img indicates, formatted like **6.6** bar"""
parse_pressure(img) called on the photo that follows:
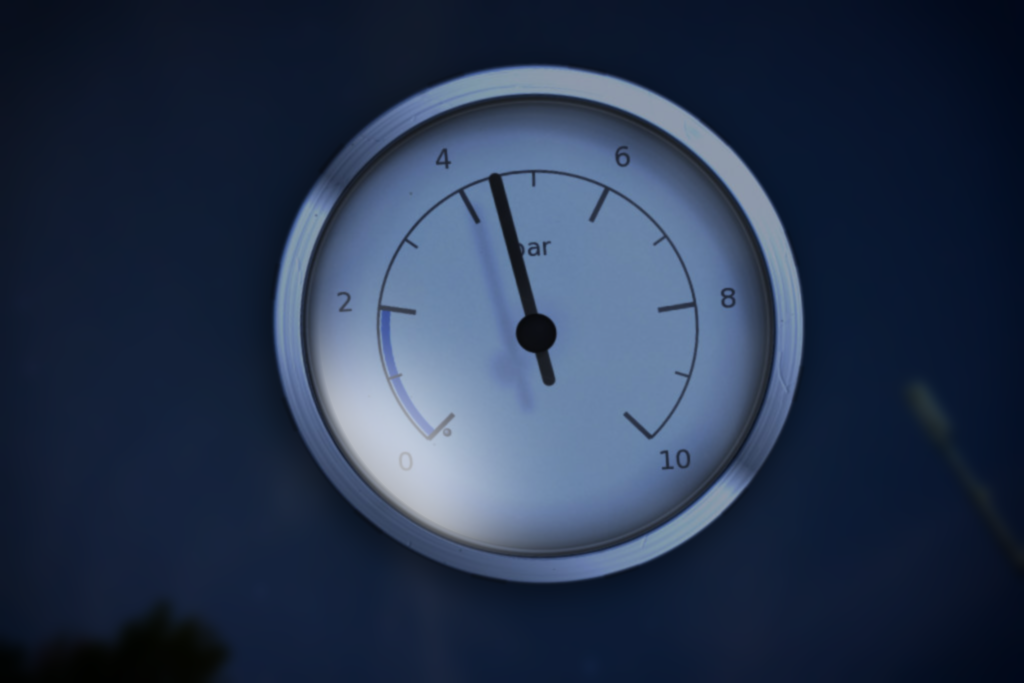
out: **4.5** bar
